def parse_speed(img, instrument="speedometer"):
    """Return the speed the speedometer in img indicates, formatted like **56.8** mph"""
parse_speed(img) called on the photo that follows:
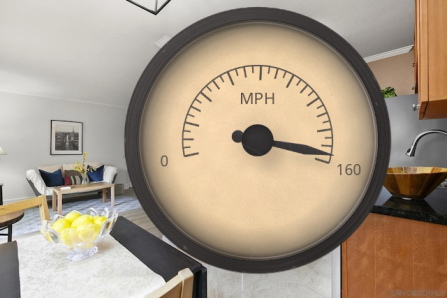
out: **155** mph
